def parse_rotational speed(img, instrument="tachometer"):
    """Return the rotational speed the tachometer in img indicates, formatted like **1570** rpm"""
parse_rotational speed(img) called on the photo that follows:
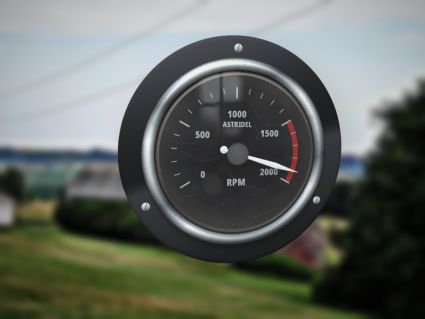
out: **1900** rpm
